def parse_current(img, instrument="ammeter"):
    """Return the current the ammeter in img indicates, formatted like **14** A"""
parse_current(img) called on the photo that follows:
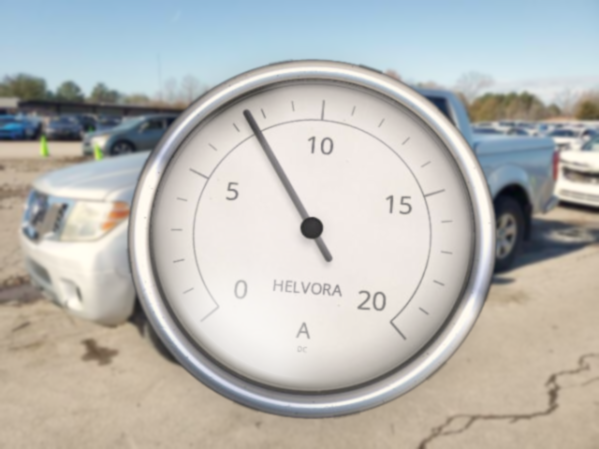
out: **7.5** A
